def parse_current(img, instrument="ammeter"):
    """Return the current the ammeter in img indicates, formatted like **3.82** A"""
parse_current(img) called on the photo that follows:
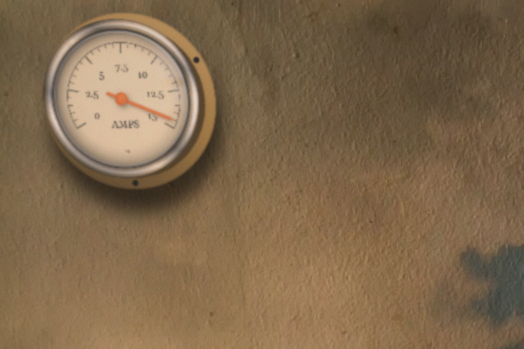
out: **14.5** A
